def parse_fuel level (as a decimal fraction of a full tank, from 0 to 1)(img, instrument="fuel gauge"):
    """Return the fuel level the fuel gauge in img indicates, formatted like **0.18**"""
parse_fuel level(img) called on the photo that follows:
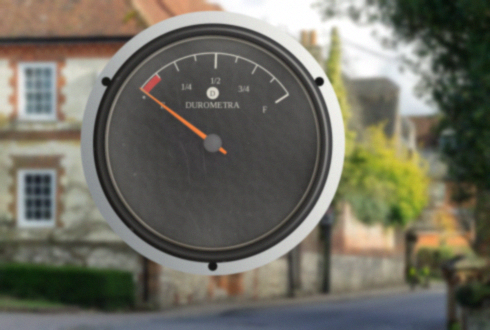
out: **0**
